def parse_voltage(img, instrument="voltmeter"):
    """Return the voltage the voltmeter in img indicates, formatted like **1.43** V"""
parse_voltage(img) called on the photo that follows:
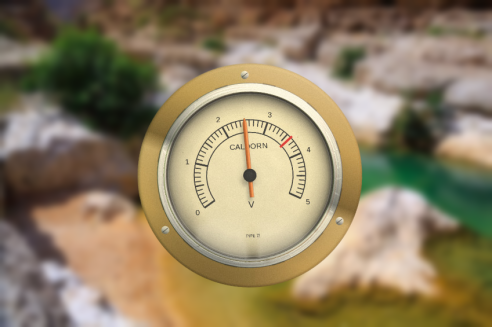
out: **2.5** V
